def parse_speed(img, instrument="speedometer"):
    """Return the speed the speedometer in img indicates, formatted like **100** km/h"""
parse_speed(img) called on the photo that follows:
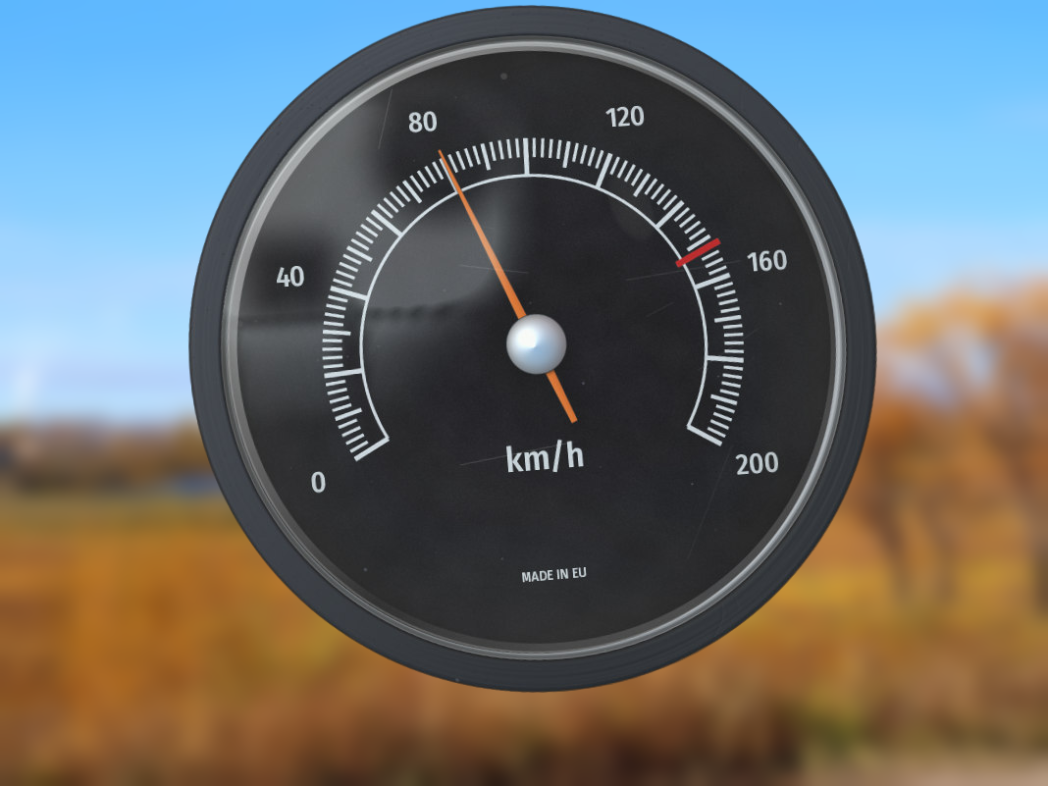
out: **80** km/h
